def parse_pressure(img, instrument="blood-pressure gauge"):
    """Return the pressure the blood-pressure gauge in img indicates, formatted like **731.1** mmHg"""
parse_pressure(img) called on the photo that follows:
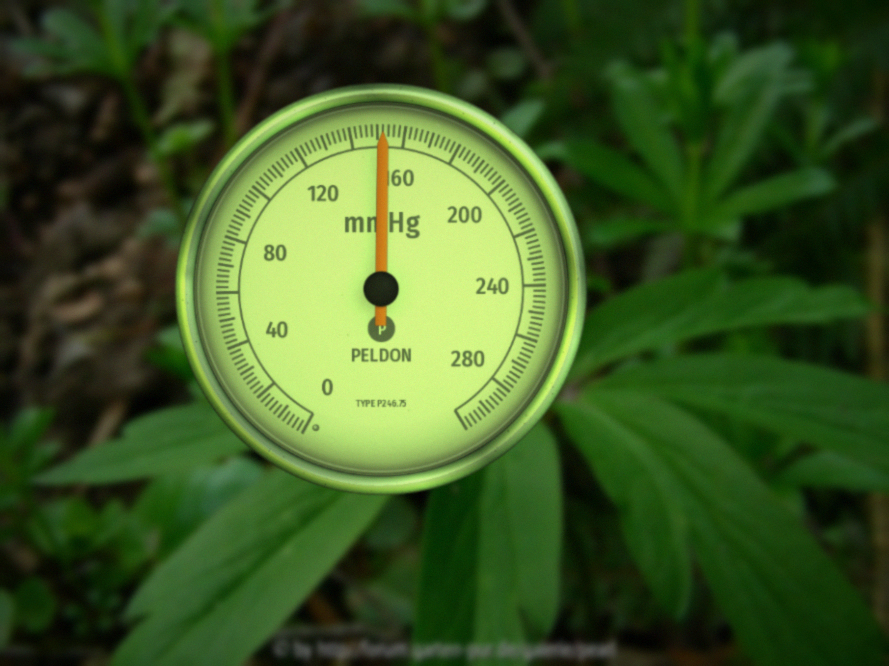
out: **152** mmHg
